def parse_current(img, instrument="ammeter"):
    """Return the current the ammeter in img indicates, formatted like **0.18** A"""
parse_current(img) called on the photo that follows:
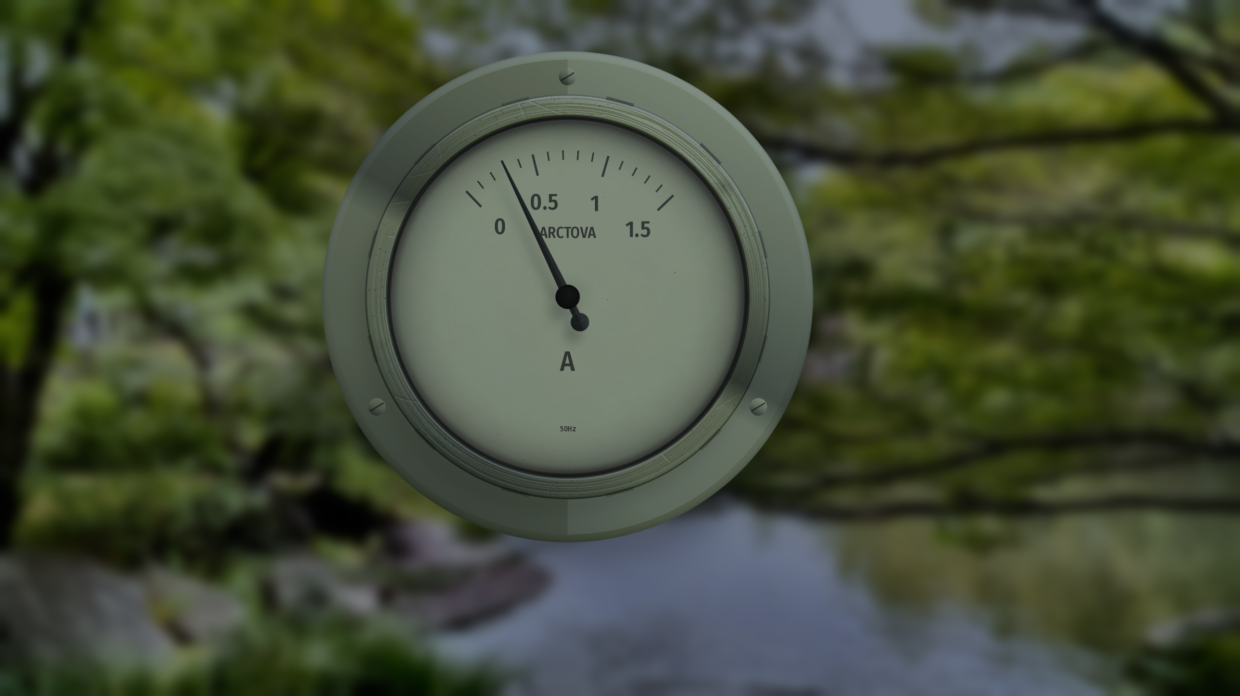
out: **0.3** A
